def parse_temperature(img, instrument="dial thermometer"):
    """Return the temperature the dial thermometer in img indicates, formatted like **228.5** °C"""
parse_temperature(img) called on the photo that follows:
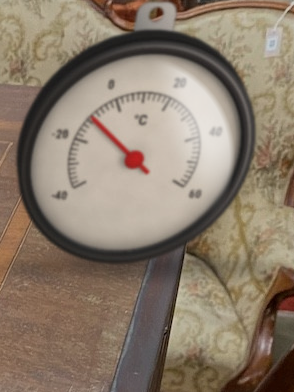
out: **-10** °C
